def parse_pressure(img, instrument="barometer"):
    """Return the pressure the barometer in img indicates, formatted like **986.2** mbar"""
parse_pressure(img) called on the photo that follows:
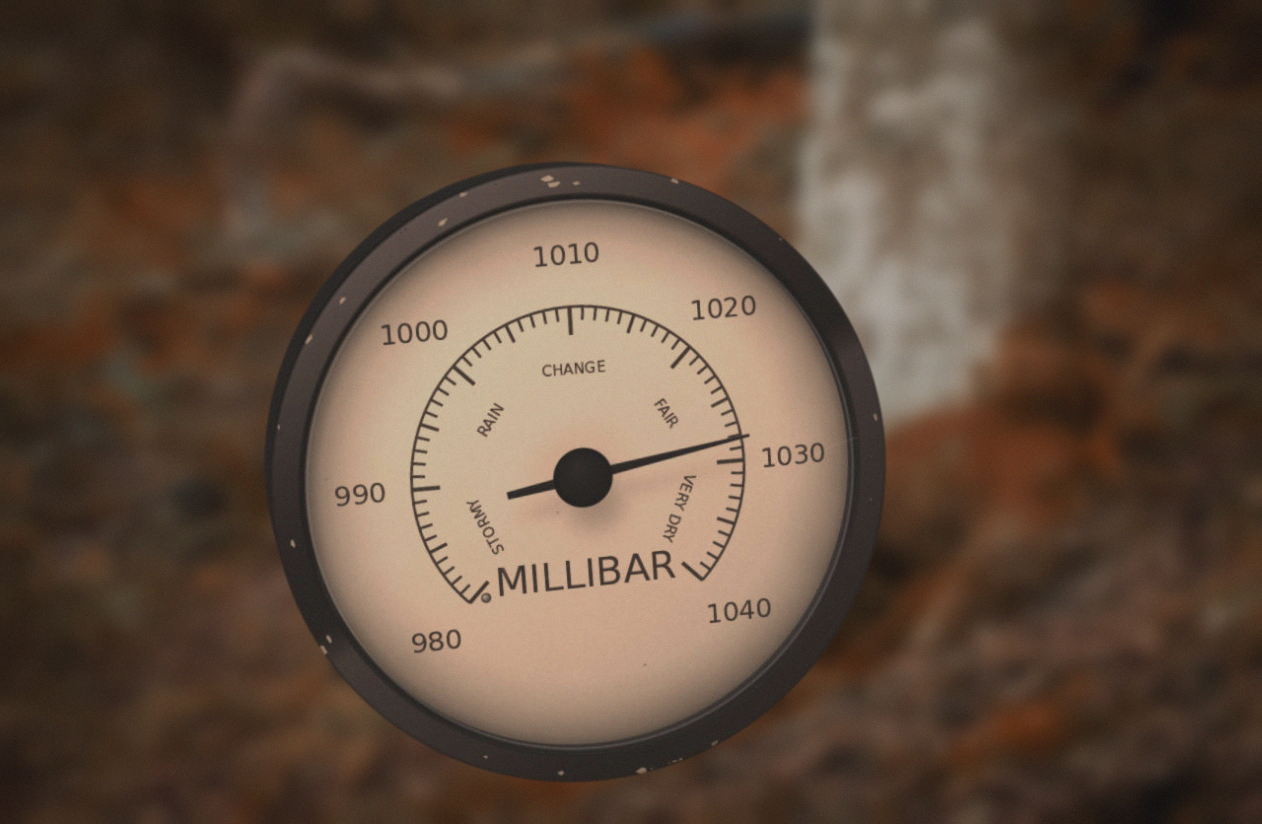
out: **1028** mbar
